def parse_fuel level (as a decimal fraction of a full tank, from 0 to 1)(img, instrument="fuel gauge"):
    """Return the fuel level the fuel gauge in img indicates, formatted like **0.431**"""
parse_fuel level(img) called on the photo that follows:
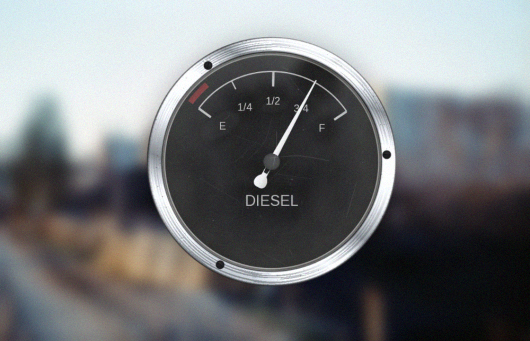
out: **0.75**
